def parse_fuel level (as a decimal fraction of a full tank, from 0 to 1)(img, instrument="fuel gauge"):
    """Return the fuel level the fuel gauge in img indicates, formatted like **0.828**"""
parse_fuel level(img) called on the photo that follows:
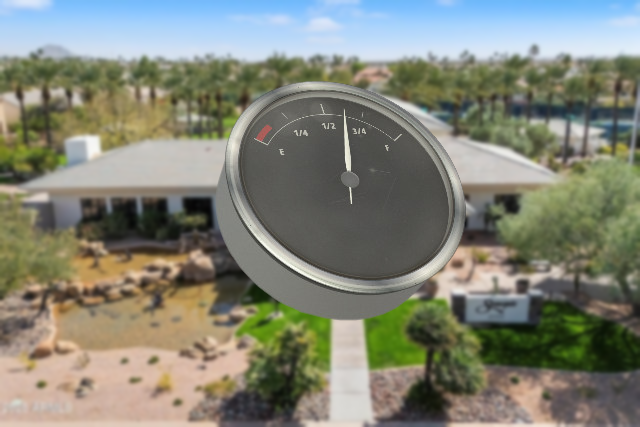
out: **0.625**
